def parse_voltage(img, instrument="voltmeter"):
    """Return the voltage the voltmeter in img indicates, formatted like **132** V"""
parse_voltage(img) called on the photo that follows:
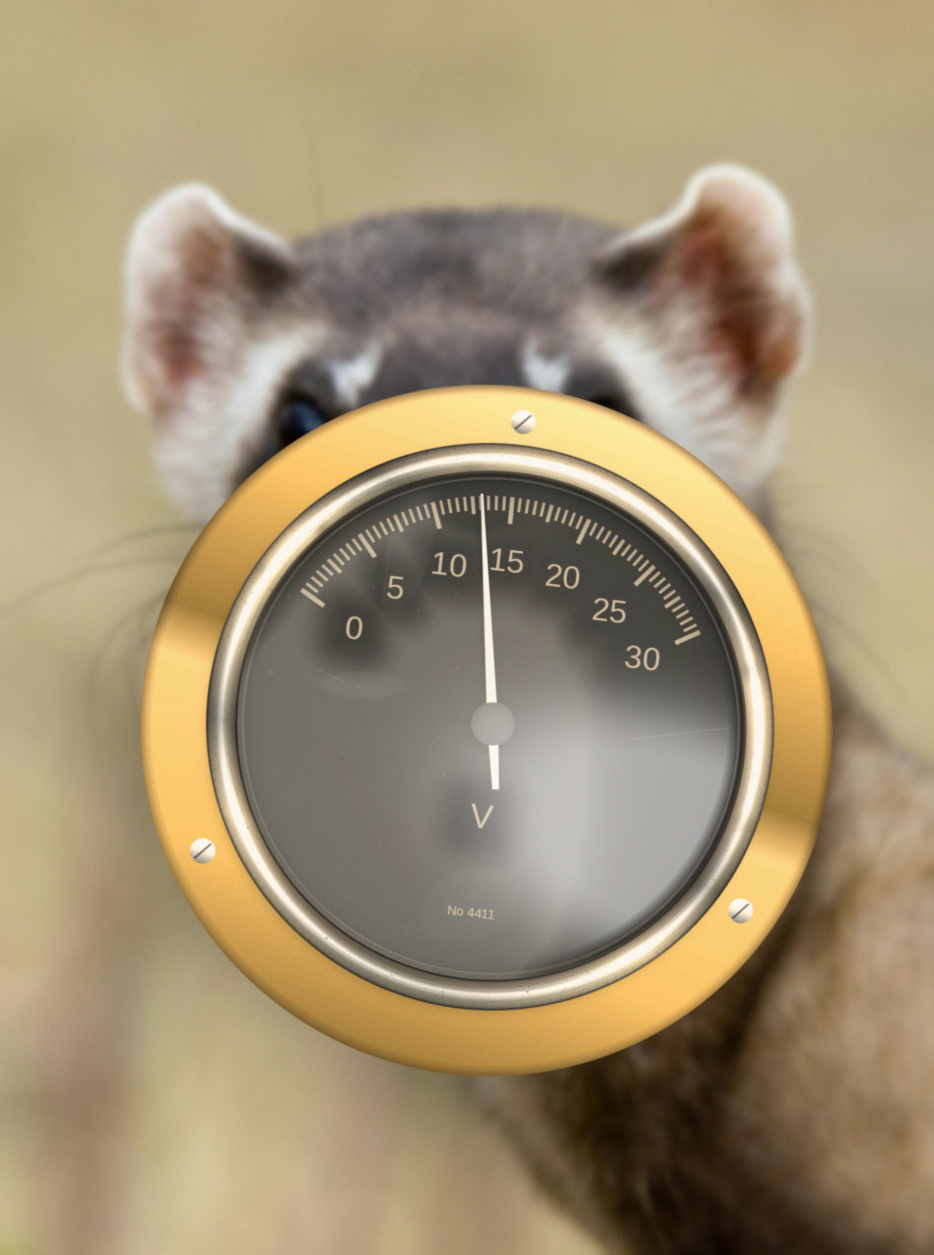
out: **13** V
